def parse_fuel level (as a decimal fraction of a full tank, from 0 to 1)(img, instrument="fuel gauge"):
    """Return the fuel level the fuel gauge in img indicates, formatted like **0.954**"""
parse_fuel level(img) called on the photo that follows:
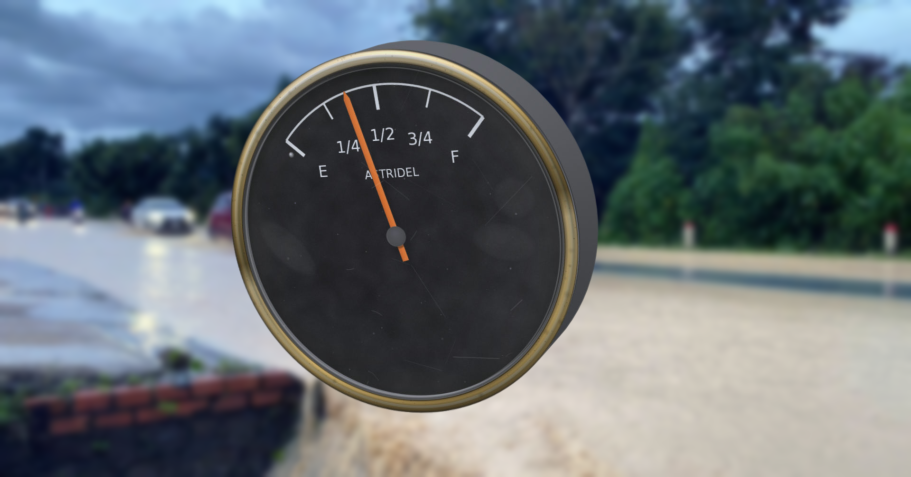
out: **0.375**
